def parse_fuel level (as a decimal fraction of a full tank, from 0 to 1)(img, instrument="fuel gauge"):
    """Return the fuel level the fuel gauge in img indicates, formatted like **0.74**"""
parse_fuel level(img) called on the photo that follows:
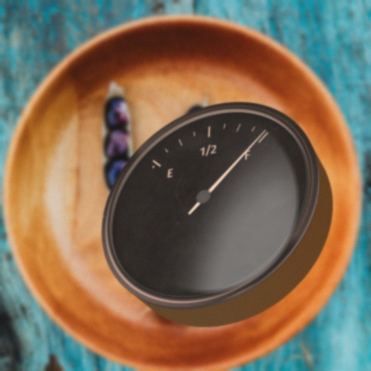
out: **1**
